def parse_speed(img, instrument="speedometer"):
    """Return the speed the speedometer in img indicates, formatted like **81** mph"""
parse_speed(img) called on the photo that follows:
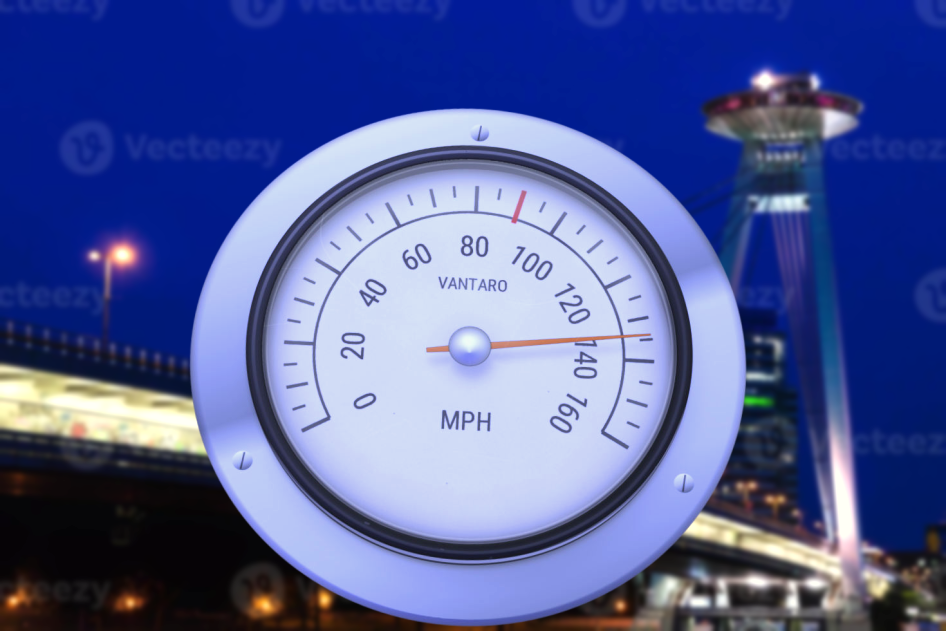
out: **135** mph
